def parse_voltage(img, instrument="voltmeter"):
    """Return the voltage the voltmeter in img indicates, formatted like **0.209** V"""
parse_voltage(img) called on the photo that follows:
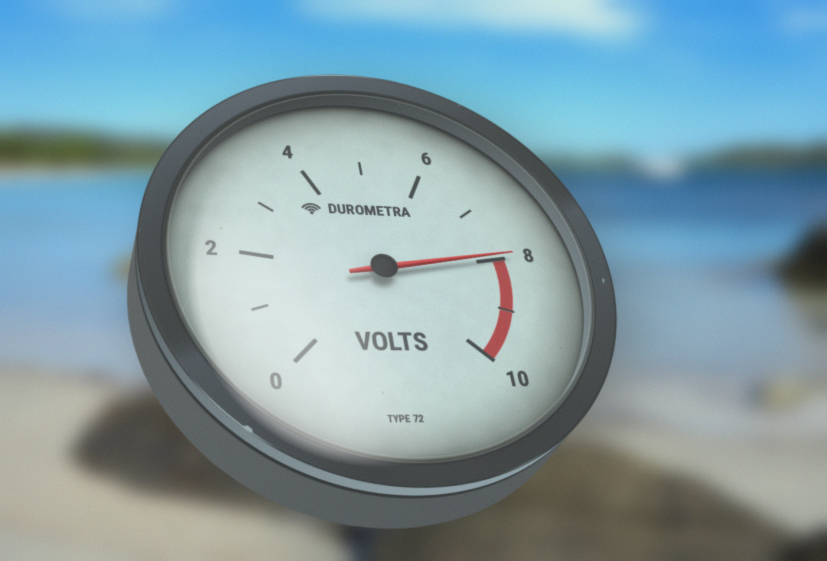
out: **8** V
